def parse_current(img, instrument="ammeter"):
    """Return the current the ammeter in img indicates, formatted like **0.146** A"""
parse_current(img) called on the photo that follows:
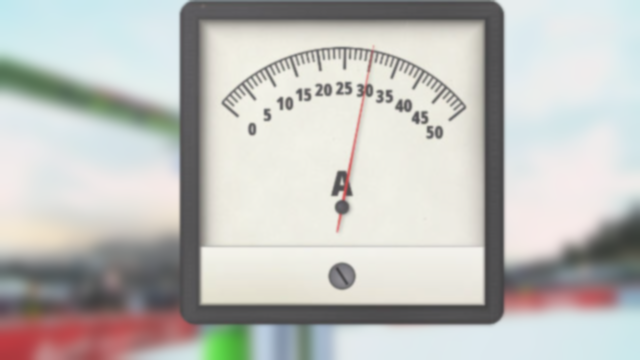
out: **30** A
